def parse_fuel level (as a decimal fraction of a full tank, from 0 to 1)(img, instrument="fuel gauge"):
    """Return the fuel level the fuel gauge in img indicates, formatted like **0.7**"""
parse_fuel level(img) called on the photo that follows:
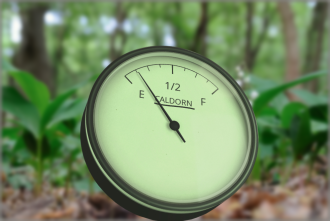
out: **0.125**
